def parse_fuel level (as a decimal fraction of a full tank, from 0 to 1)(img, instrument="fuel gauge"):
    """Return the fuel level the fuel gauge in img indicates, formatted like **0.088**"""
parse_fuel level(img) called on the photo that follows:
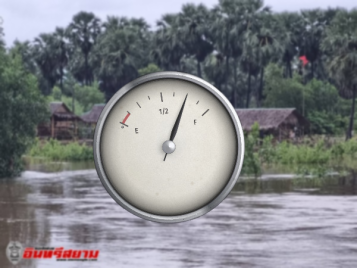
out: **0.75**
